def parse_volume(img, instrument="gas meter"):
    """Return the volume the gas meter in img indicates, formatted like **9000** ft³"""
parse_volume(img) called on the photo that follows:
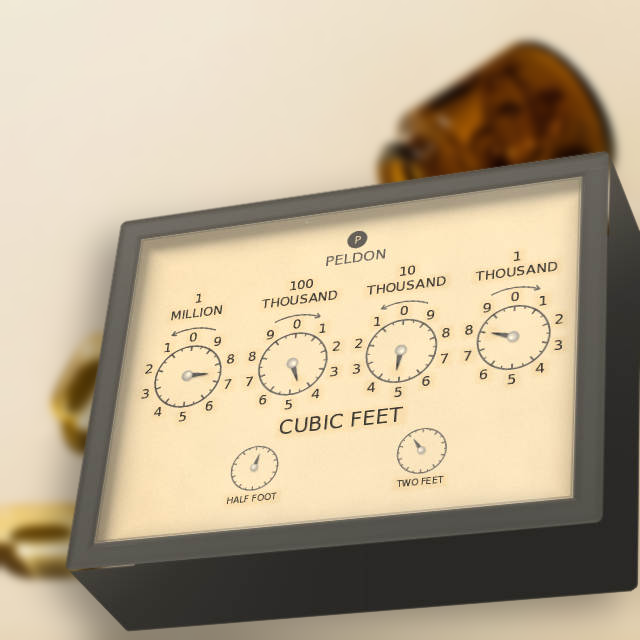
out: **744800** ft³
